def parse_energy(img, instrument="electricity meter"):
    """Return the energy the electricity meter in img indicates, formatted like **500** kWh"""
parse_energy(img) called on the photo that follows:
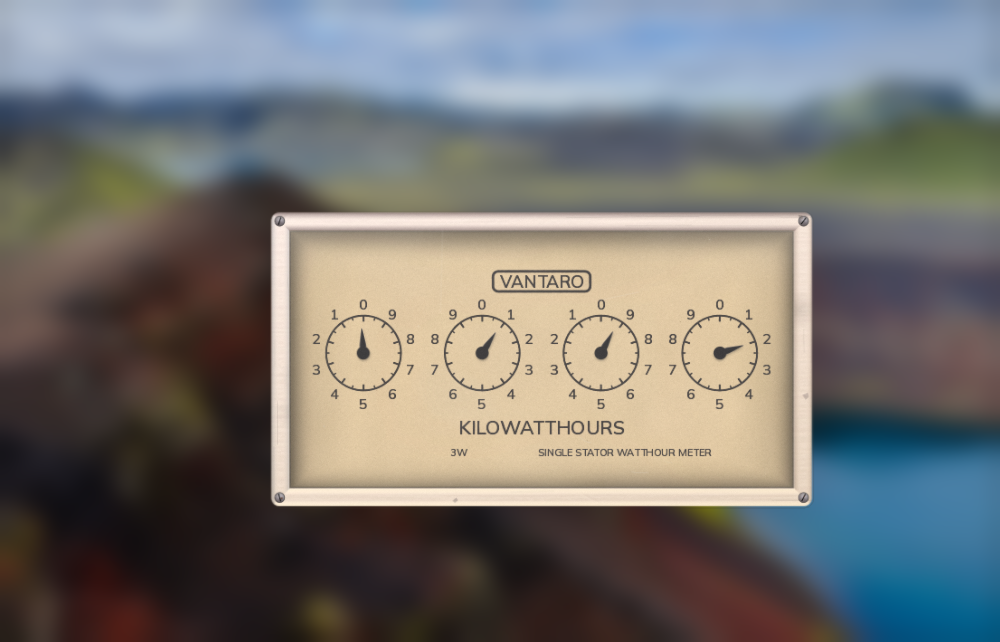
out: **92** kWh
